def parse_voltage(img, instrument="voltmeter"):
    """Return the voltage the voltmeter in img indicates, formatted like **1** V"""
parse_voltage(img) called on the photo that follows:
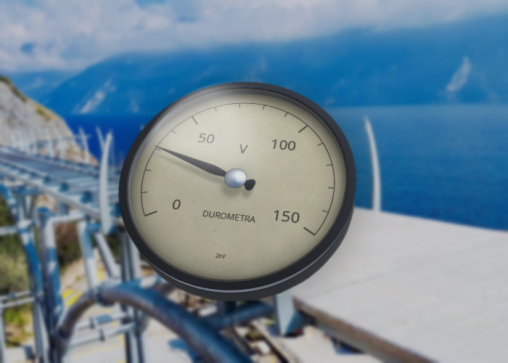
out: **30** V
